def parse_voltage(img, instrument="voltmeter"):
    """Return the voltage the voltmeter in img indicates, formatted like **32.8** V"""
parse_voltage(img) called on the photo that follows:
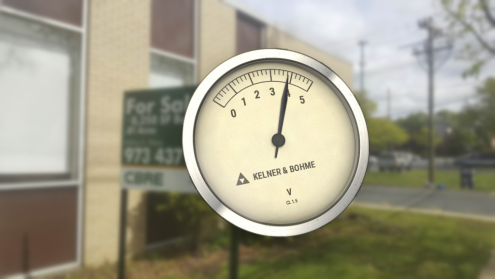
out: **3.8** V
